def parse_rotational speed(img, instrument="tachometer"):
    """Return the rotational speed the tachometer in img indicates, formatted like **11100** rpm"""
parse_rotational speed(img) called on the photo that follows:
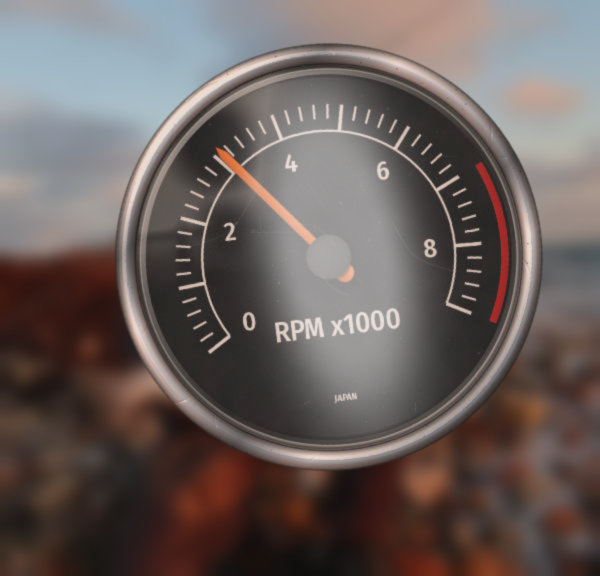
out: **3100** rpm
